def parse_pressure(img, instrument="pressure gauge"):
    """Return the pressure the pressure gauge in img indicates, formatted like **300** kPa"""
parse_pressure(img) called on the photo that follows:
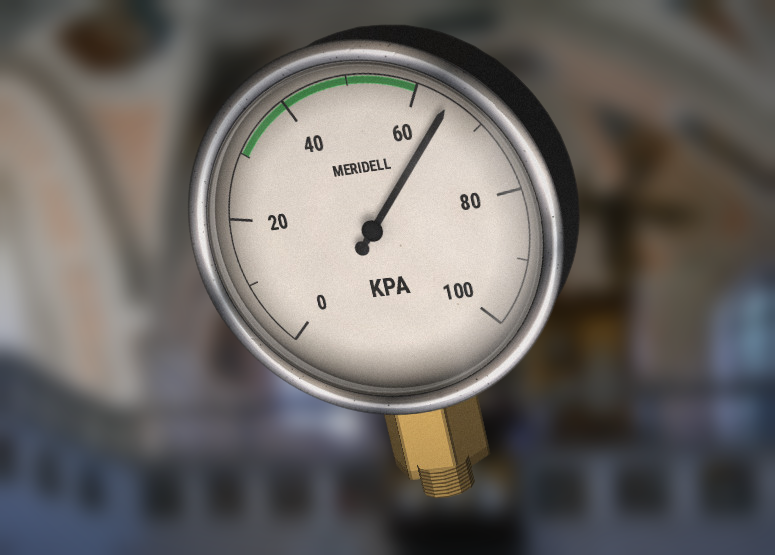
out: **65** kPa
